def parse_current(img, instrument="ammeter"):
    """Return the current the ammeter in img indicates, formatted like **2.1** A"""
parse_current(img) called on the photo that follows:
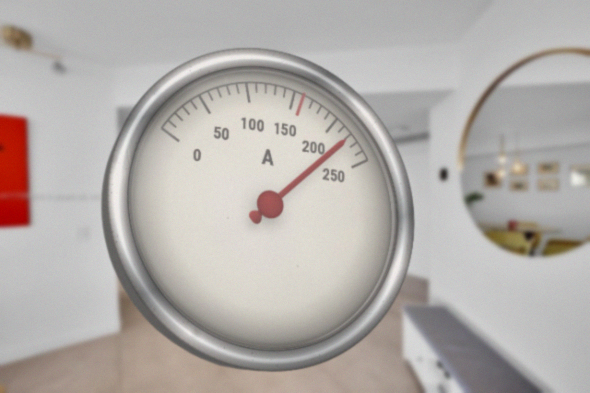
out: **220** A
